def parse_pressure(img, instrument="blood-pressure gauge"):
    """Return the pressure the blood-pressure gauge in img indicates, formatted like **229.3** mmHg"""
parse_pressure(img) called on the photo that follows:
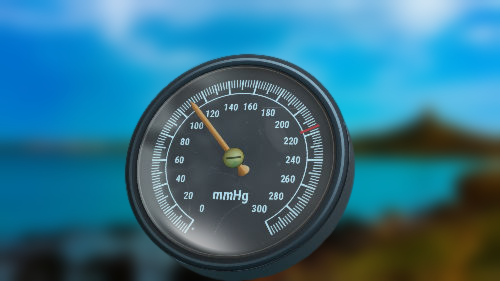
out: **110** mmHg
